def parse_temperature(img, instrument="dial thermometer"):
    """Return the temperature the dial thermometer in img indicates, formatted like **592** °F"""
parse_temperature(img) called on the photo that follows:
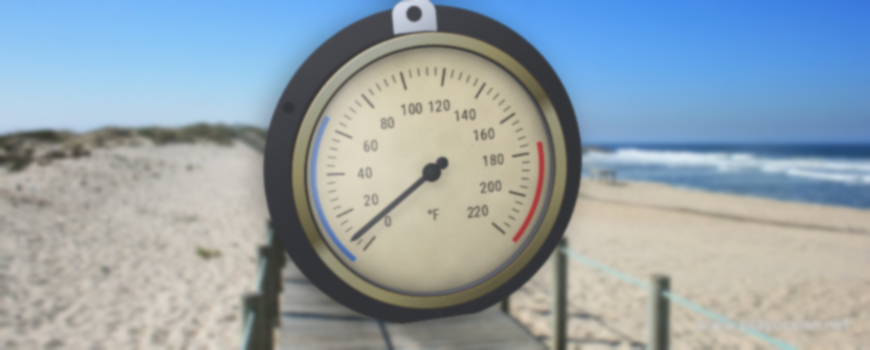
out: **8** °F
